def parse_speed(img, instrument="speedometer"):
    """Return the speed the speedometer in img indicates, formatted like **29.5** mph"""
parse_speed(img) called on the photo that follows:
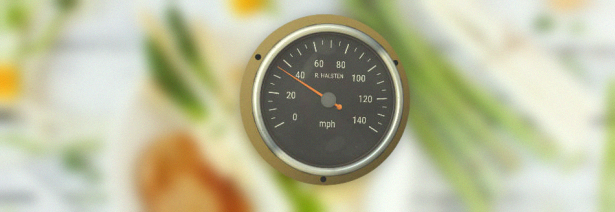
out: **35** mph
